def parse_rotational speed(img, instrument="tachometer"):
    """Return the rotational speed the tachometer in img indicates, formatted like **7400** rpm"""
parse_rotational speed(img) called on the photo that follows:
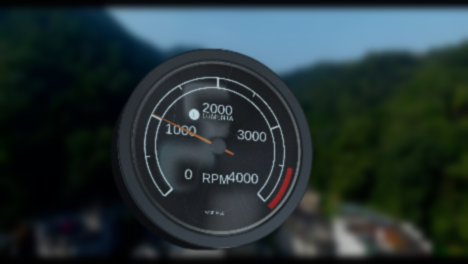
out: **1000** rpm
